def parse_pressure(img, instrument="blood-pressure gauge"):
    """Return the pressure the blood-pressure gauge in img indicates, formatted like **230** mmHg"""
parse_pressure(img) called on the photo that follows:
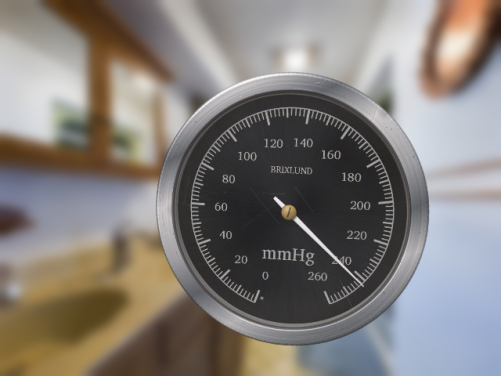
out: **242** mmHg
